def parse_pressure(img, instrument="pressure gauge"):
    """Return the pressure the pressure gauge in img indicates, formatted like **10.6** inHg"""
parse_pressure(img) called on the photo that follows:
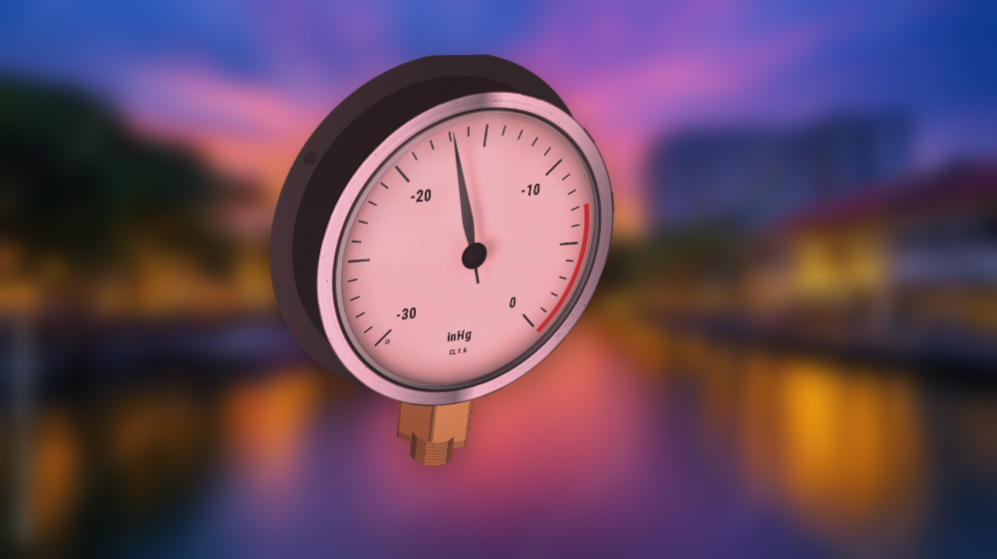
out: **-17** inHg
